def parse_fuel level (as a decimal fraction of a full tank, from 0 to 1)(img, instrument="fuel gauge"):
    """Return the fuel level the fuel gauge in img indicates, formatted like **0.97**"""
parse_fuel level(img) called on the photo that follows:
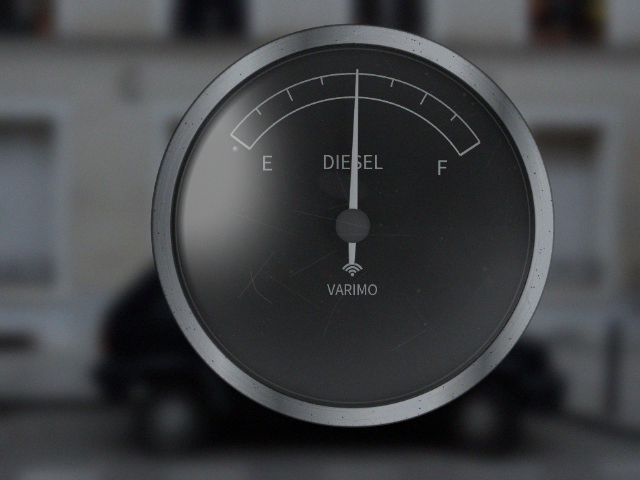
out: **0.5**
